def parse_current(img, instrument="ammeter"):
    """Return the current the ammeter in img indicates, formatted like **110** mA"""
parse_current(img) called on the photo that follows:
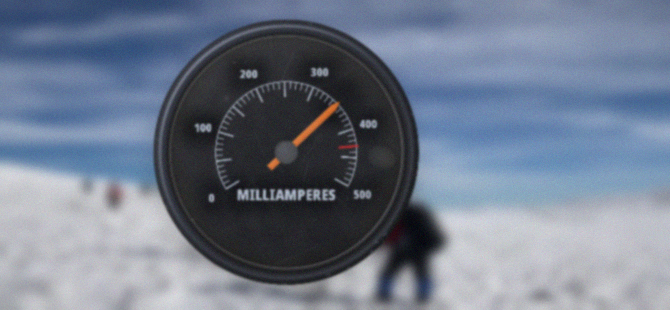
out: **350** mA
